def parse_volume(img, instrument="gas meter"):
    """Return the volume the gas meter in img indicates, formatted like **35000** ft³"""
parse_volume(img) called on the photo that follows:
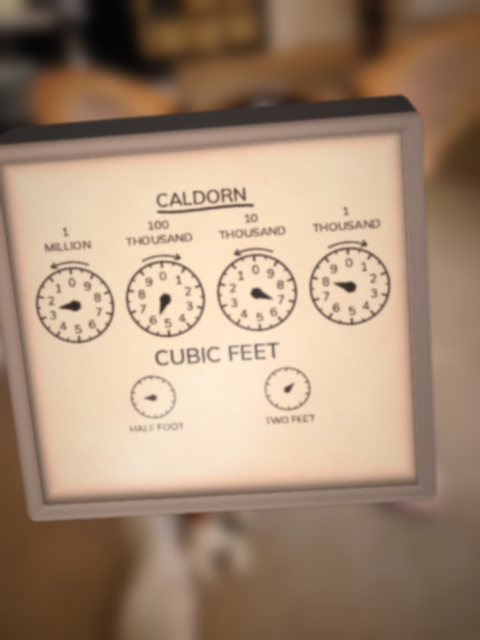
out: **256800** ft³
